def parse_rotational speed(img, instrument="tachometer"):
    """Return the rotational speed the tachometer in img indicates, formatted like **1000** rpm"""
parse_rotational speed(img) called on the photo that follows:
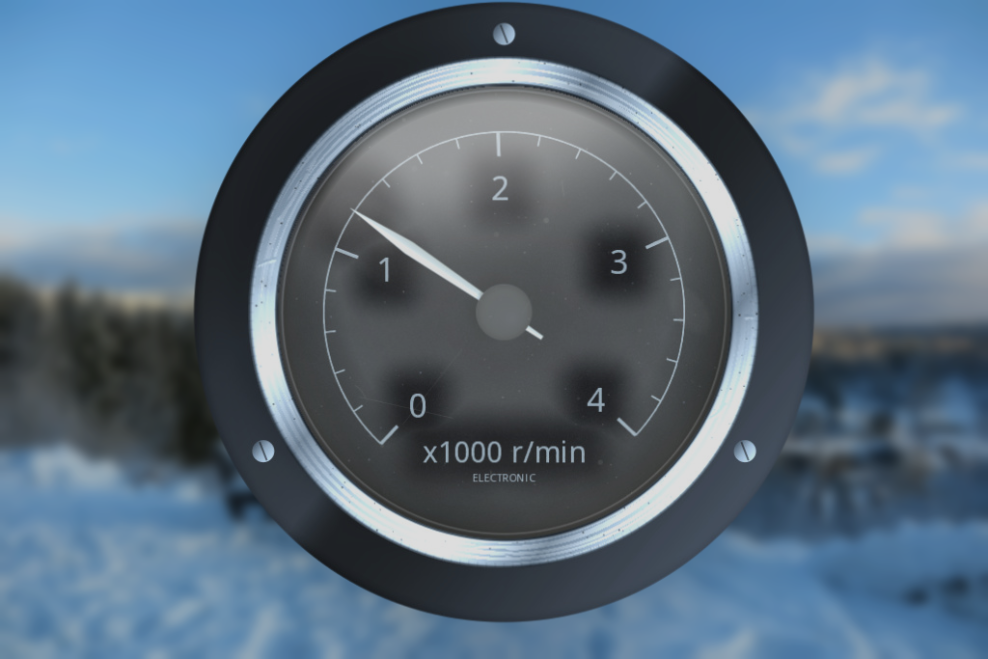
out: **1200** rpm
